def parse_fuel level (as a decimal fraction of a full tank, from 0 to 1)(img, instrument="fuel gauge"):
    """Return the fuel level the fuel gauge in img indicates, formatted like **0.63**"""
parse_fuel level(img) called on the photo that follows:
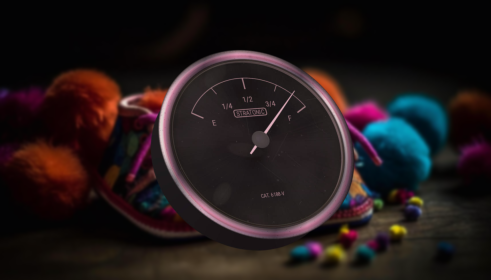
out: **0.875**
